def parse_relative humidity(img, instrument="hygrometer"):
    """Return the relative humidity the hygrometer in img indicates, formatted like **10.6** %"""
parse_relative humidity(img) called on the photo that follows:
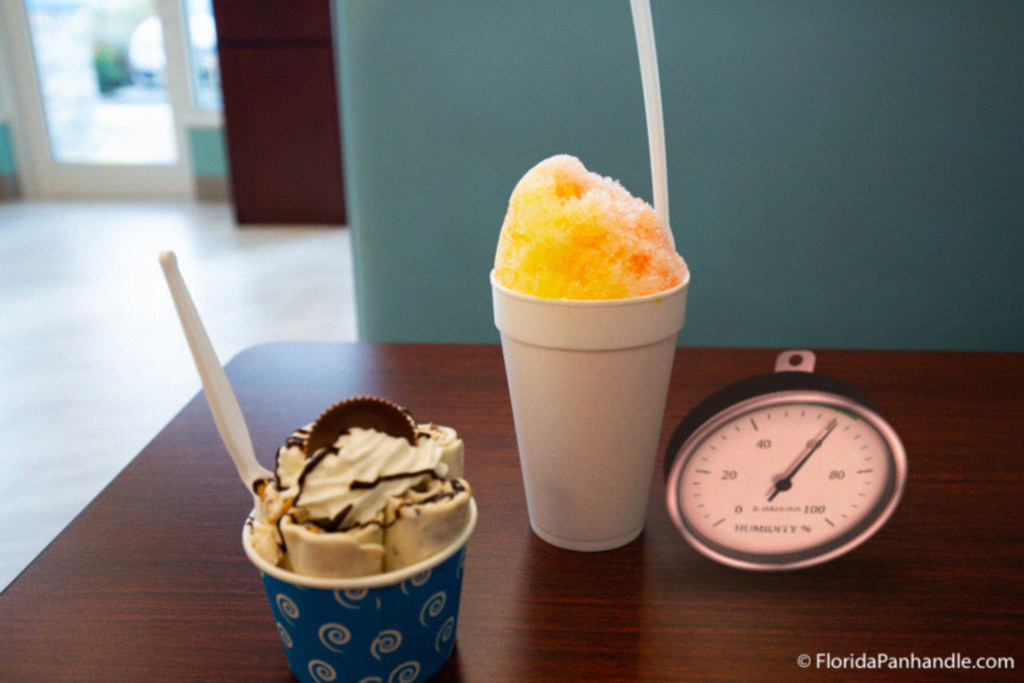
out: **60** %
